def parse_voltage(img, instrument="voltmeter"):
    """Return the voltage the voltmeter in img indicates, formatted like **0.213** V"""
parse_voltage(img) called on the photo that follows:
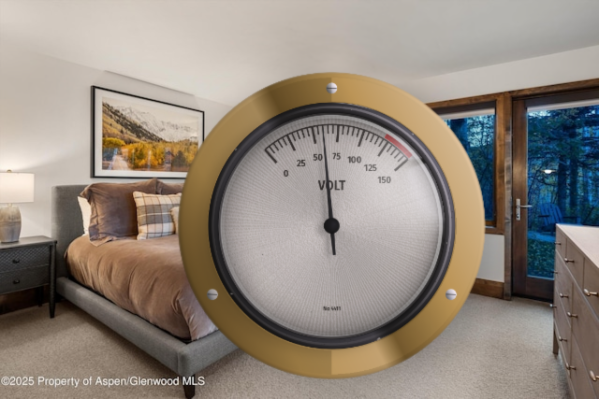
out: **60** V
